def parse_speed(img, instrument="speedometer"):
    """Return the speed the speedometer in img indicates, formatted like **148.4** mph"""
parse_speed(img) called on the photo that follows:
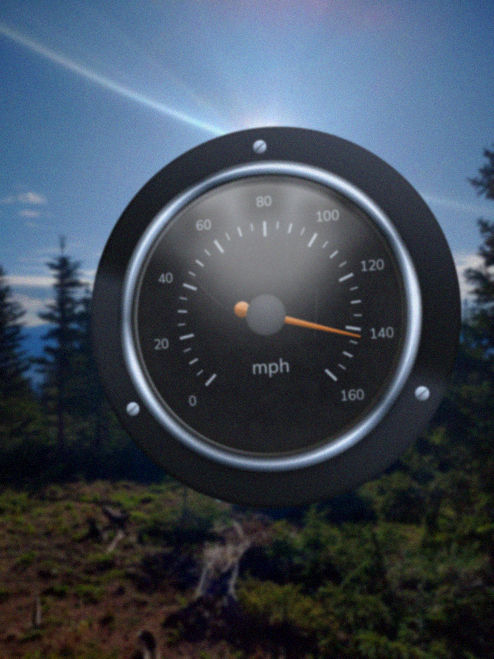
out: **142.5** mph
